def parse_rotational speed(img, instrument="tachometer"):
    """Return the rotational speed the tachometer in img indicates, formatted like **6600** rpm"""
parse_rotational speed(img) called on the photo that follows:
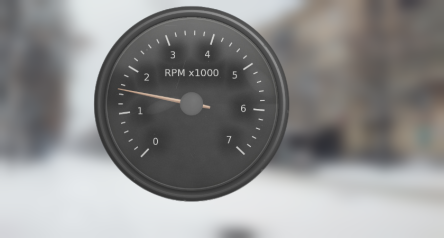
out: **1500** rpm
